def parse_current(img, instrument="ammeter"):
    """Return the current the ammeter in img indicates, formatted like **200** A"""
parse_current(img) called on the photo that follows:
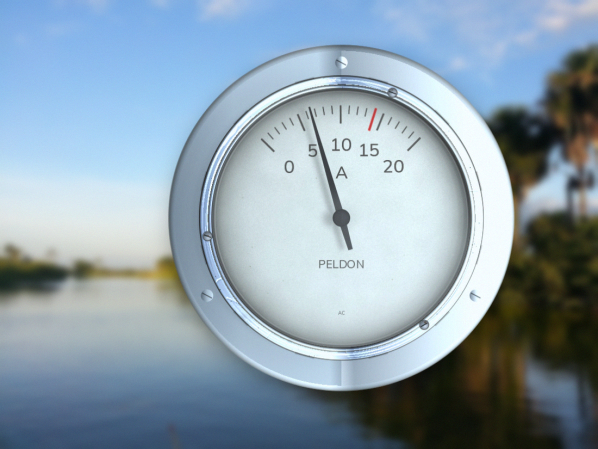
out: **6.5** A
